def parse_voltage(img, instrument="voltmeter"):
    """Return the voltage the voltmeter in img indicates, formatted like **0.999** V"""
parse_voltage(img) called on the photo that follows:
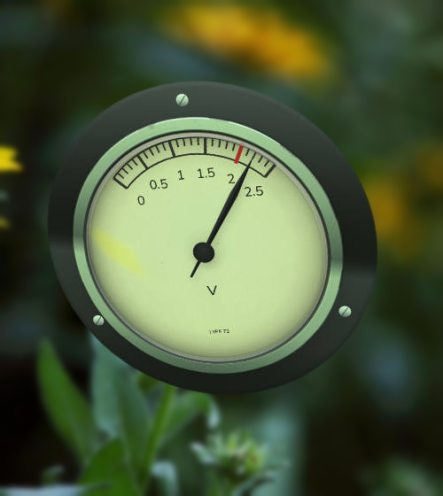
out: **2.2** V
